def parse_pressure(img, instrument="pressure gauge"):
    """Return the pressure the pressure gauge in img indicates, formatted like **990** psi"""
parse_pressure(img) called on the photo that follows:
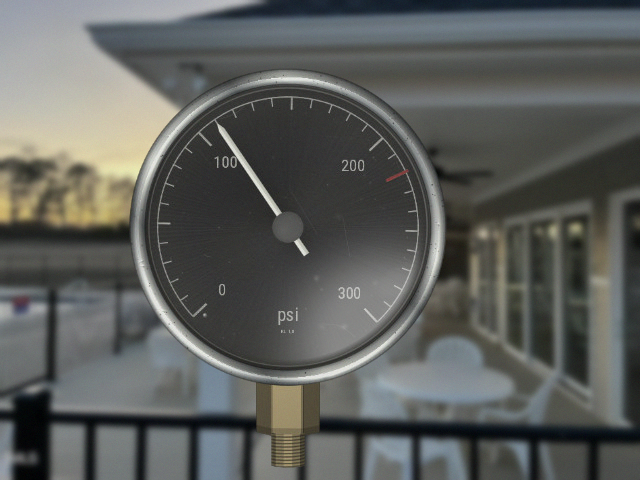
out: **110** psi
